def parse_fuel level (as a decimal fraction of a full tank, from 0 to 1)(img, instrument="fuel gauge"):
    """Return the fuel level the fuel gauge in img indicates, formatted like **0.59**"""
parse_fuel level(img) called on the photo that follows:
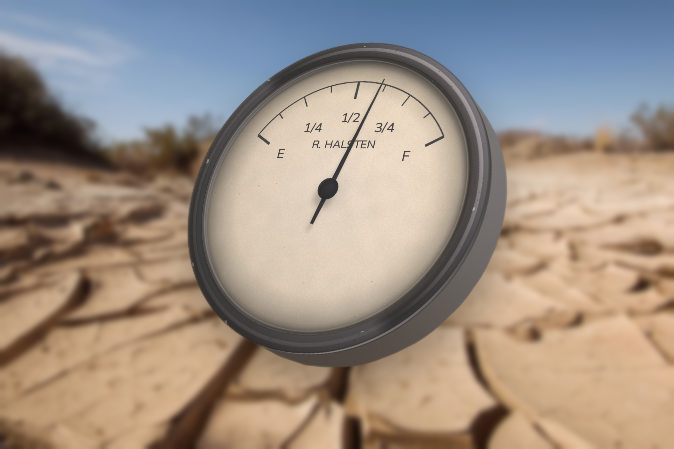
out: **0.625**
